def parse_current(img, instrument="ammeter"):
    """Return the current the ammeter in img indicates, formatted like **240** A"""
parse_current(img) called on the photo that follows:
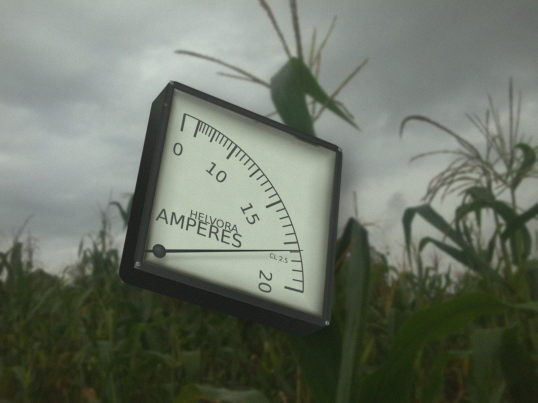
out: **18** A
